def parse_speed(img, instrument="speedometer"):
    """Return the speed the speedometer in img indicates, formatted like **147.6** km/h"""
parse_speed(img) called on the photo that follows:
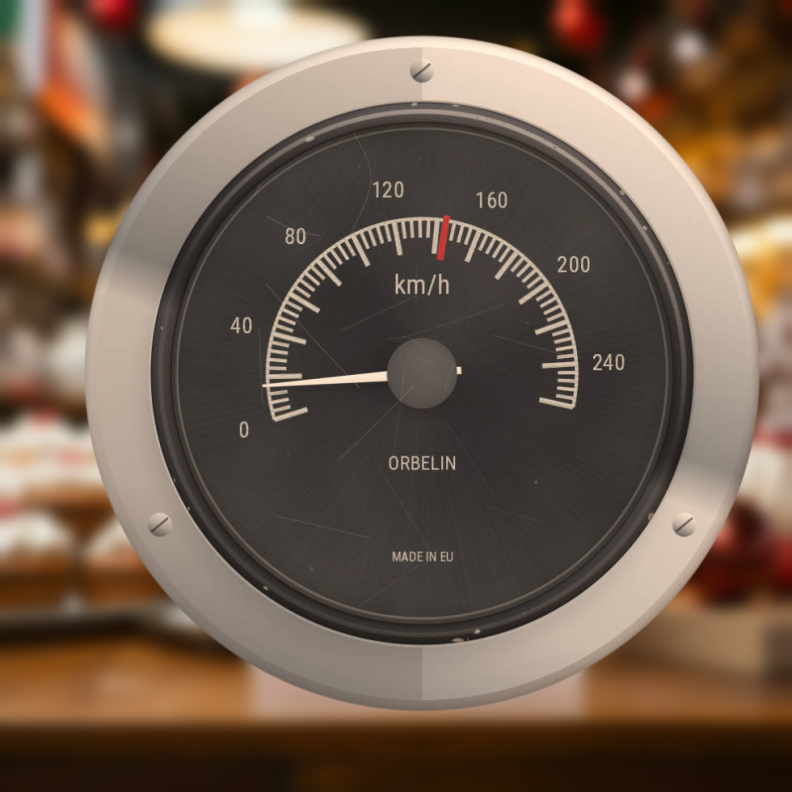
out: **16** km/h
